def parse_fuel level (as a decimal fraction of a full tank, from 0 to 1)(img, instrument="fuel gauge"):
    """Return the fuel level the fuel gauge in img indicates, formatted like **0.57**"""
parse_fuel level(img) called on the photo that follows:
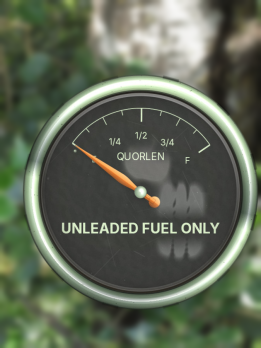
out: **0**
